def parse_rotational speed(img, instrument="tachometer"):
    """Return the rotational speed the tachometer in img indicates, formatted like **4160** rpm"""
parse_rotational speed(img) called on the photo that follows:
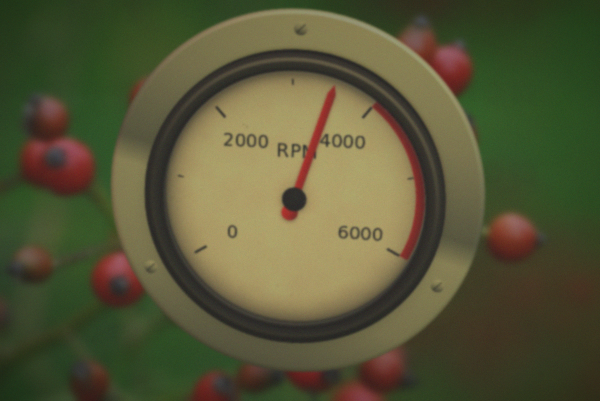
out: **3500** rpm
